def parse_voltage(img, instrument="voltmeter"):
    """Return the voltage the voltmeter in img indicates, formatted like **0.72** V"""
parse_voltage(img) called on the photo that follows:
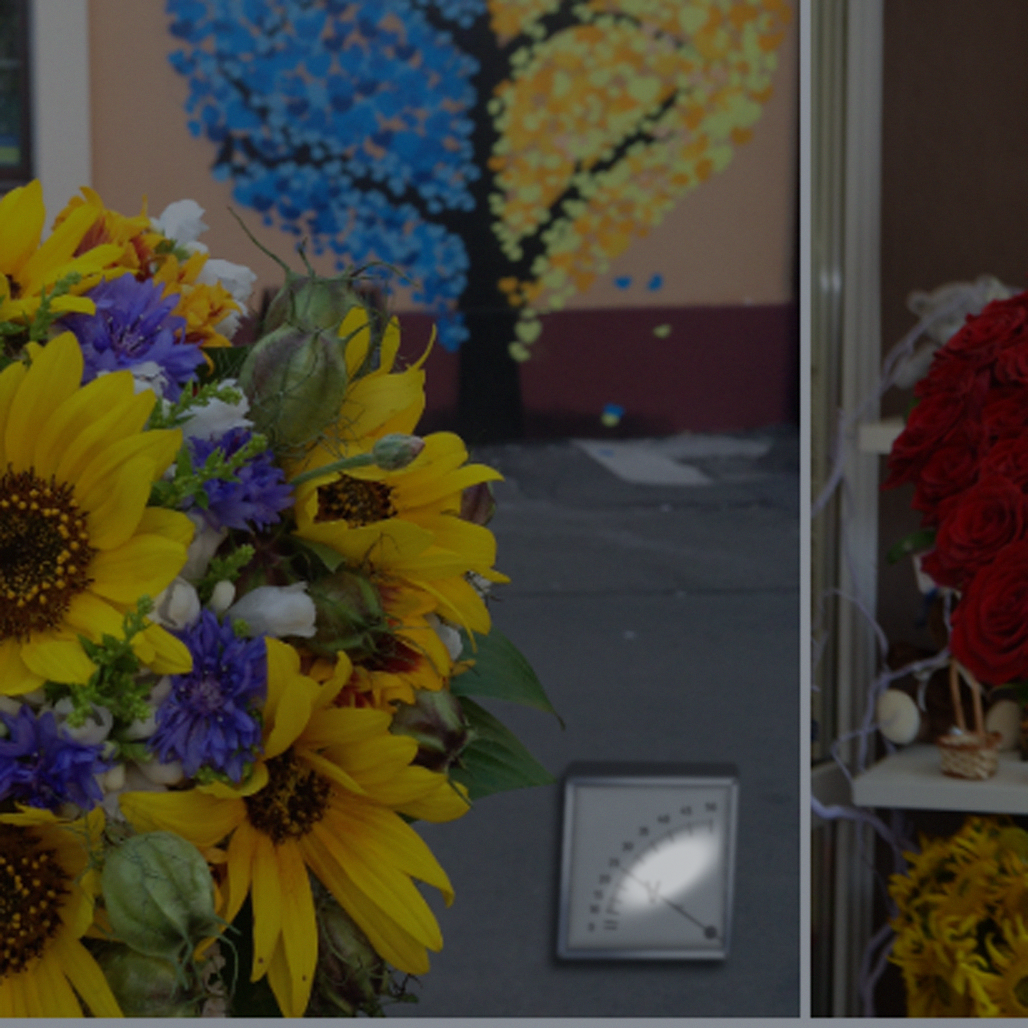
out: **25** V
